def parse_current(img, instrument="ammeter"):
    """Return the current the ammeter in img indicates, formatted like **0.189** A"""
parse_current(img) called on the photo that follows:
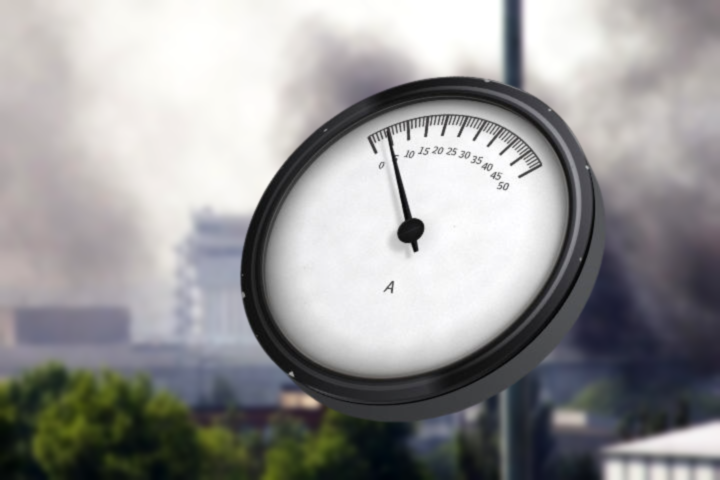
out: **5** A
